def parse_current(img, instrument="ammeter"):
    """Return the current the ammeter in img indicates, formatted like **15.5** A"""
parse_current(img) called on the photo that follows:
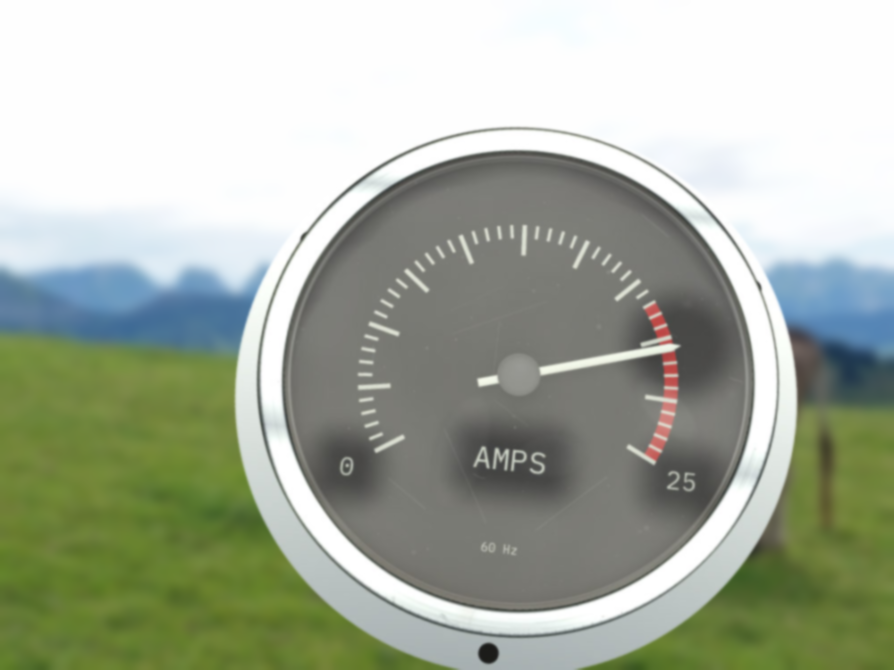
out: **20.5** A
